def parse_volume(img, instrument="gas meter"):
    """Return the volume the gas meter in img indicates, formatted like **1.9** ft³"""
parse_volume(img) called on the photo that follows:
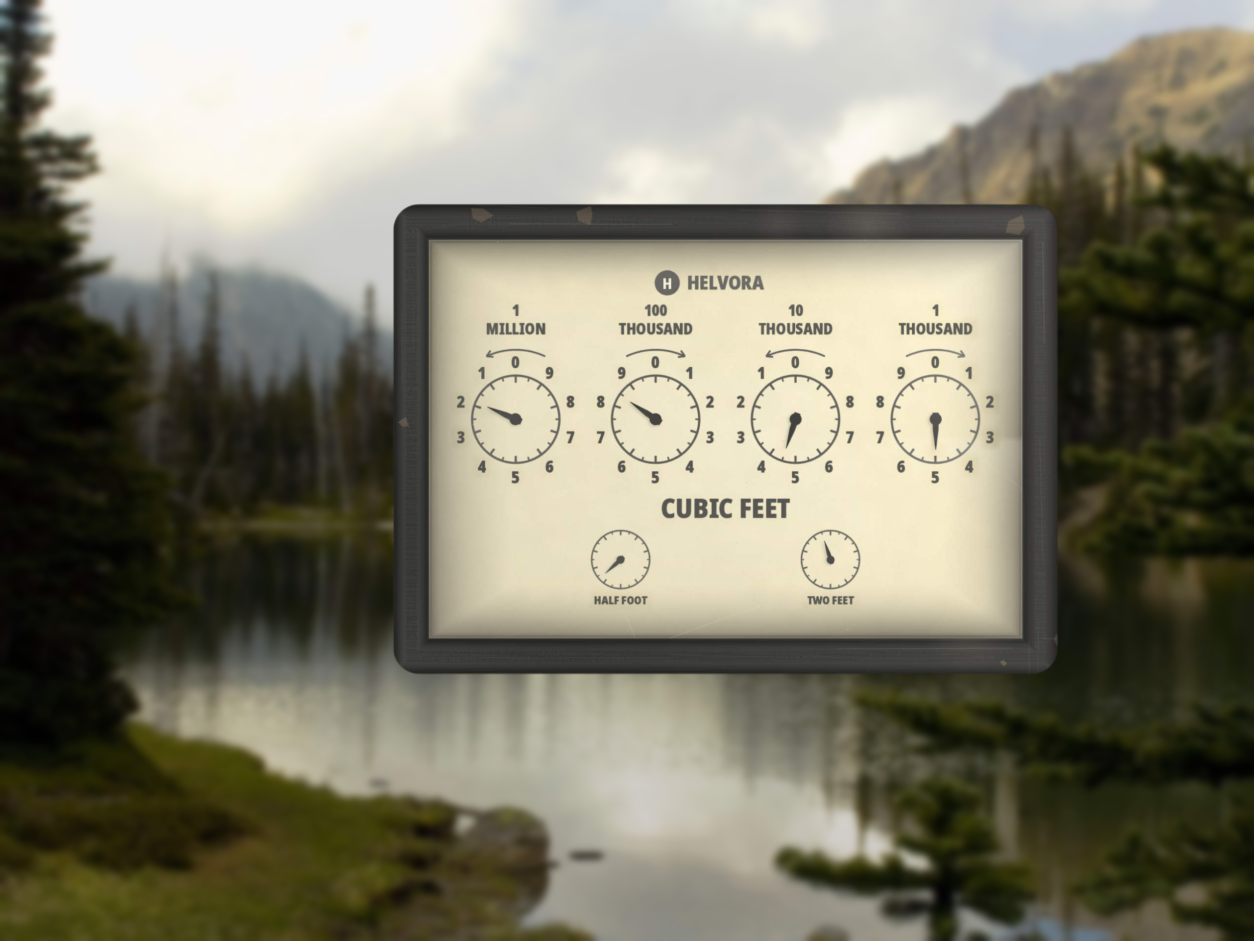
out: **184500** ft³
